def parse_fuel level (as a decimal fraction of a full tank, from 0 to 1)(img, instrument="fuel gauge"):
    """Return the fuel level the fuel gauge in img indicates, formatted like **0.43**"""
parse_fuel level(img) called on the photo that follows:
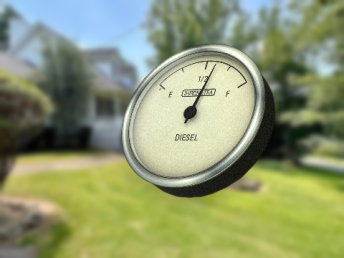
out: **0.625**
